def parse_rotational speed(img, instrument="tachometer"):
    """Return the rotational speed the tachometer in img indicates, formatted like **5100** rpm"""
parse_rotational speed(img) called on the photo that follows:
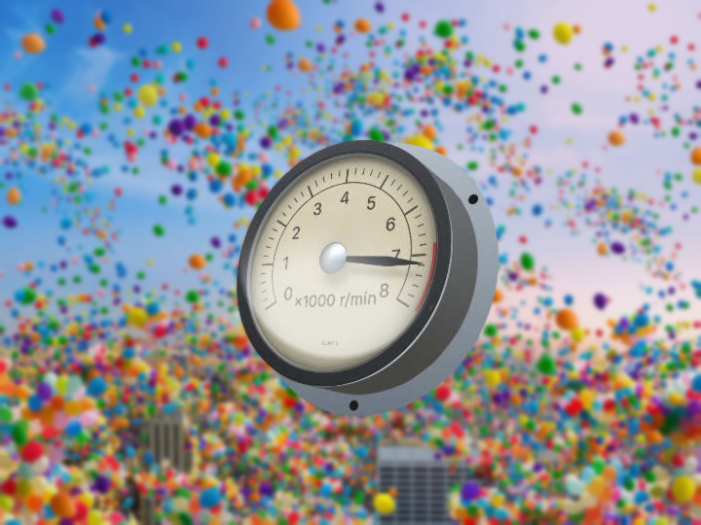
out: **7200** rpm
